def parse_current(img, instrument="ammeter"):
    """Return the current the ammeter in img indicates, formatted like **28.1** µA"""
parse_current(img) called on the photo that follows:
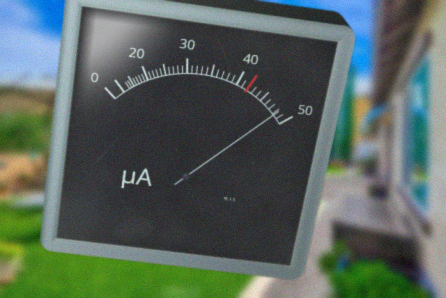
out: **48** µA
